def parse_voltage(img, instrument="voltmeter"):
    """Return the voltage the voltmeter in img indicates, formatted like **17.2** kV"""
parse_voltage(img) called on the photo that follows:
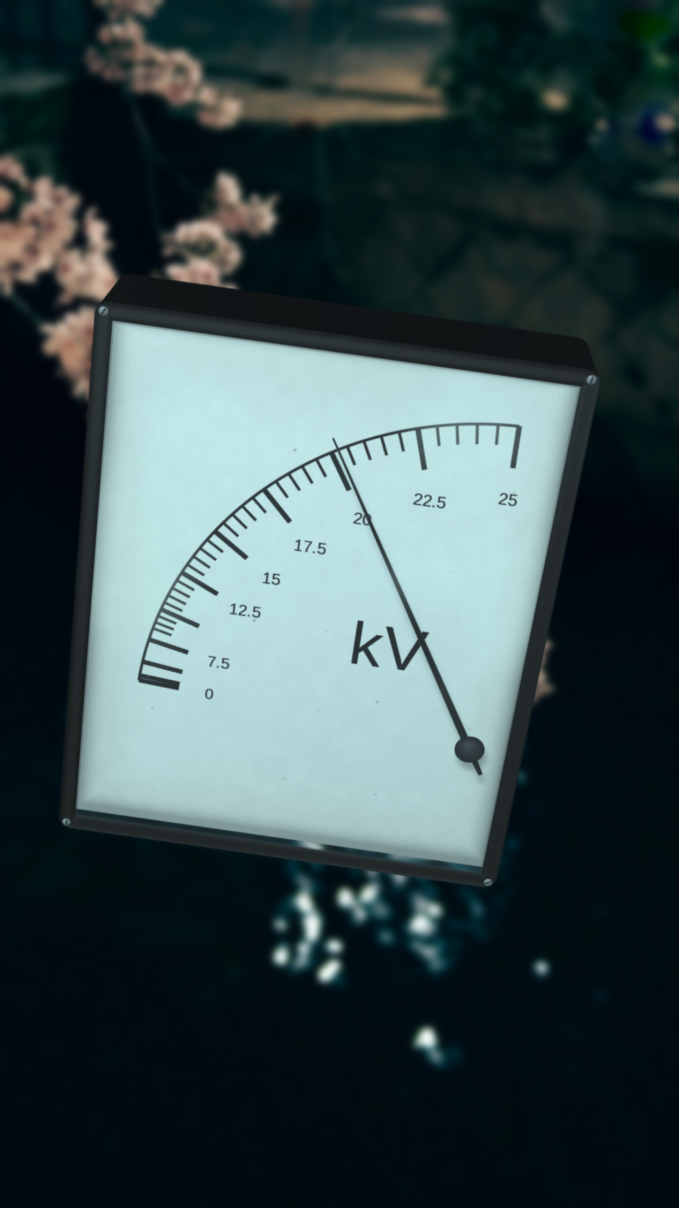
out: **20.25** kV
